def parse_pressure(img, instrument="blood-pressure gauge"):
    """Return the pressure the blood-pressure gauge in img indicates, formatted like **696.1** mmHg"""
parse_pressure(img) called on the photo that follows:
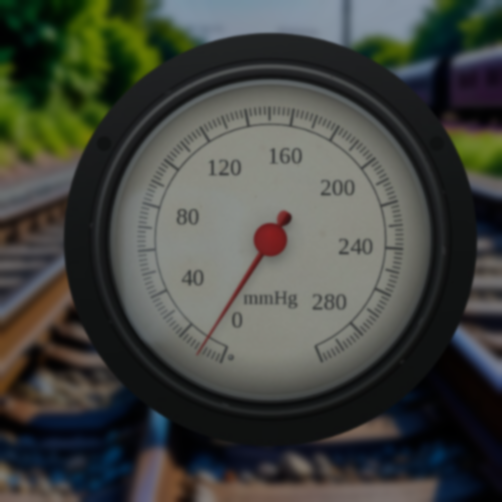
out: **10** mmHg
